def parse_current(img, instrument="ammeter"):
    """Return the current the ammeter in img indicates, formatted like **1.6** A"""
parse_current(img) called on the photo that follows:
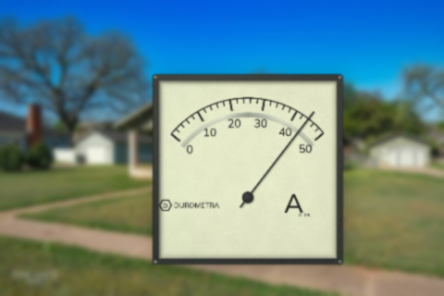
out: **44** A
